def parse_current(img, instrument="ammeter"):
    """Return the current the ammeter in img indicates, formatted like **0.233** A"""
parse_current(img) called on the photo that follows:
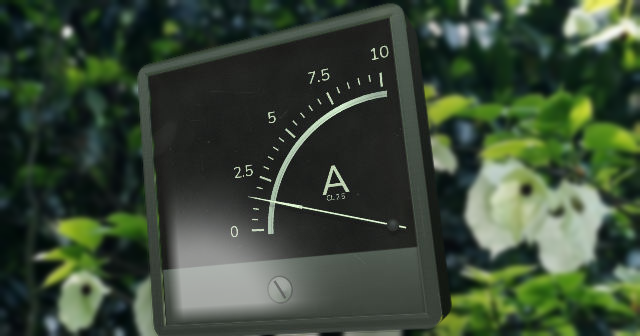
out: **1.5** A
